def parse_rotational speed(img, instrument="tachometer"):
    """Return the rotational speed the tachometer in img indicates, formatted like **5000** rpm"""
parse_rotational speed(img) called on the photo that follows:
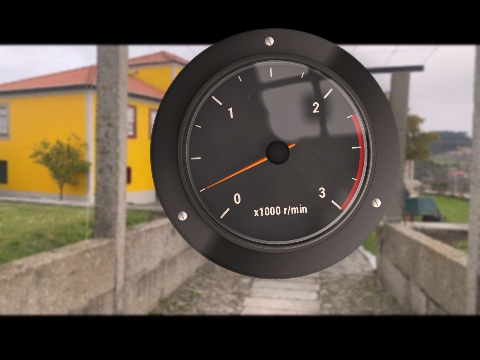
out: **250** rpm
